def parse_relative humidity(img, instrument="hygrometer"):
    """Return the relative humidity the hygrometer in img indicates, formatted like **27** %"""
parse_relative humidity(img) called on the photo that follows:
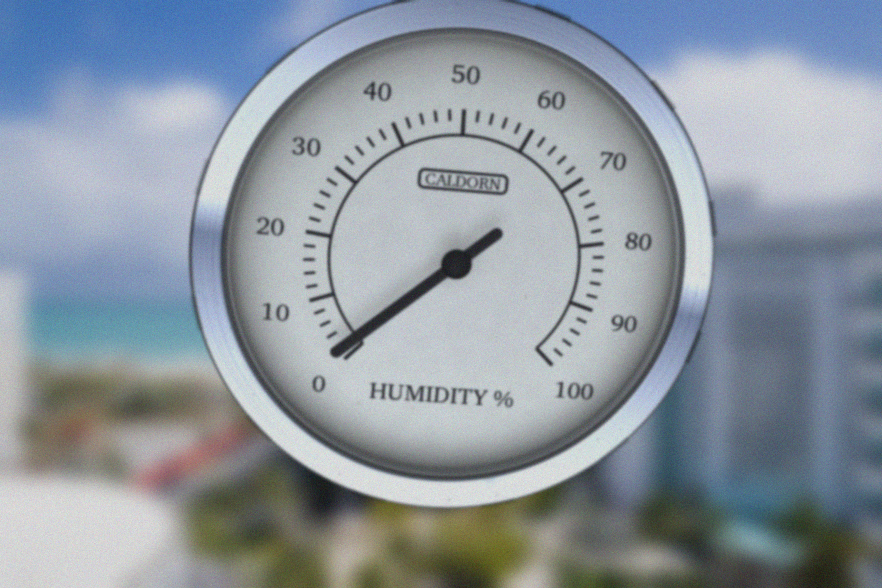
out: **2** %
